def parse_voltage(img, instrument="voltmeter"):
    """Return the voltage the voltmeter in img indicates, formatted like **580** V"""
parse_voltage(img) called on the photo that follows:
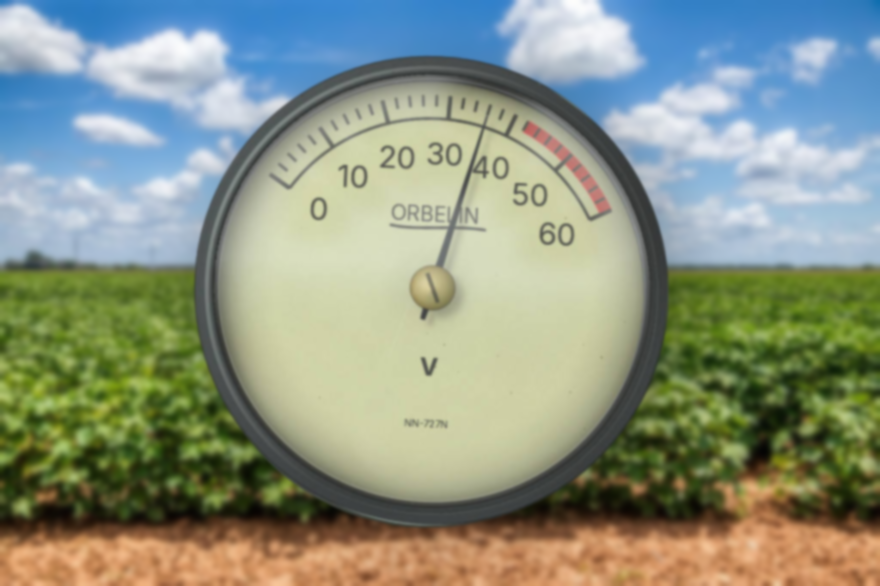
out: **36** V
